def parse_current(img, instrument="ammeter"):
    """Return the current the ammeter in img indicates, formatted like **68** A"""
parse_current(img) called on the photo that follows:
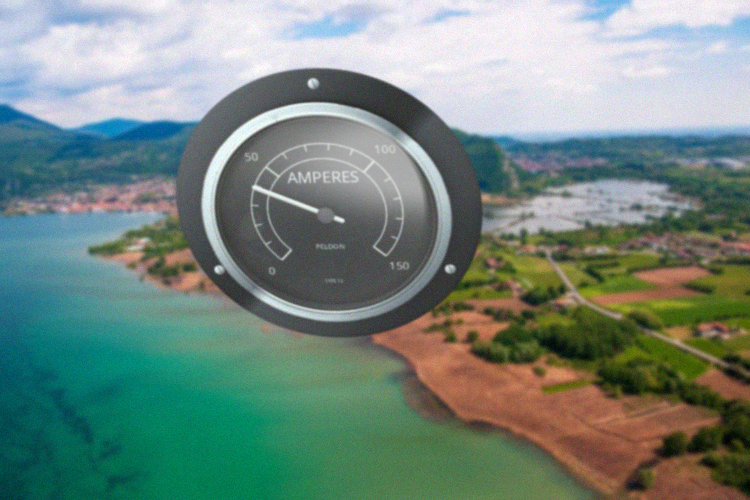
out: **40** A
